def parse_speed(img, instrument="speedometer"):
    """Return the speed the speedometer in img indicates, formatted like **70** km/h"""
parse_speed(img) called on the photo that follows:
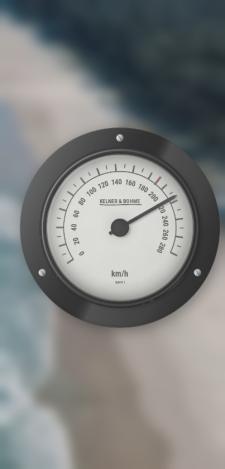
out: **215** km/h
